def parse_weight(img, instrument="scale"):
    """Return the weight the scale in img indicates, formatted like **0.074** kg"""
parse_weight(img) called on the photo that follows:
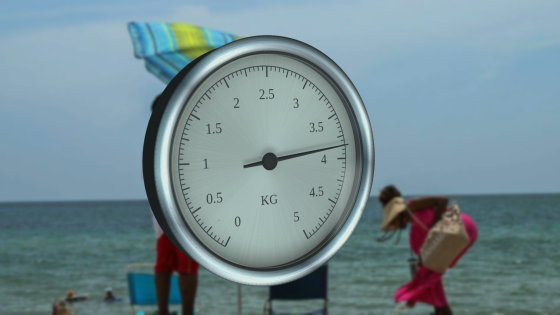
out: **3.85** kg
